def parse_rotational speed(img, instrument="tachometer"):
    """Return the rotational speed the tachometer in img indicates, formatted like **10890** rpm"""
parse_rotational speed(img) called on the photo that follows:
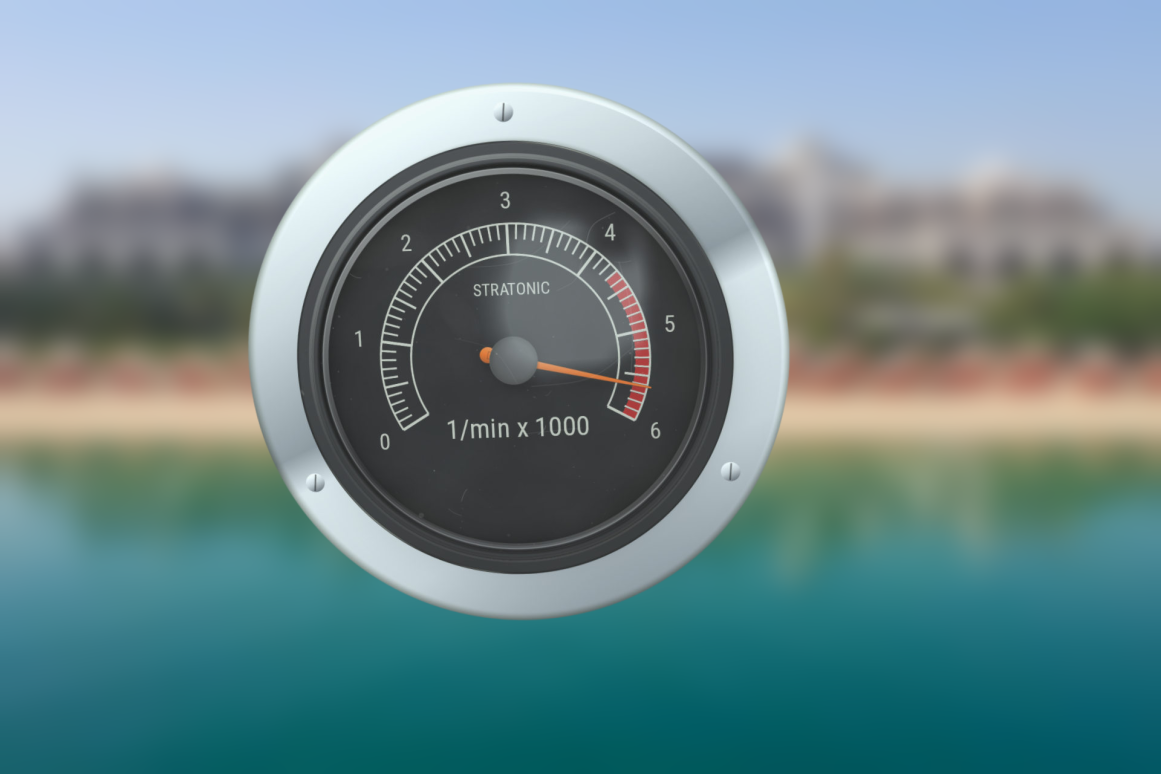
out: **5600** rpm
